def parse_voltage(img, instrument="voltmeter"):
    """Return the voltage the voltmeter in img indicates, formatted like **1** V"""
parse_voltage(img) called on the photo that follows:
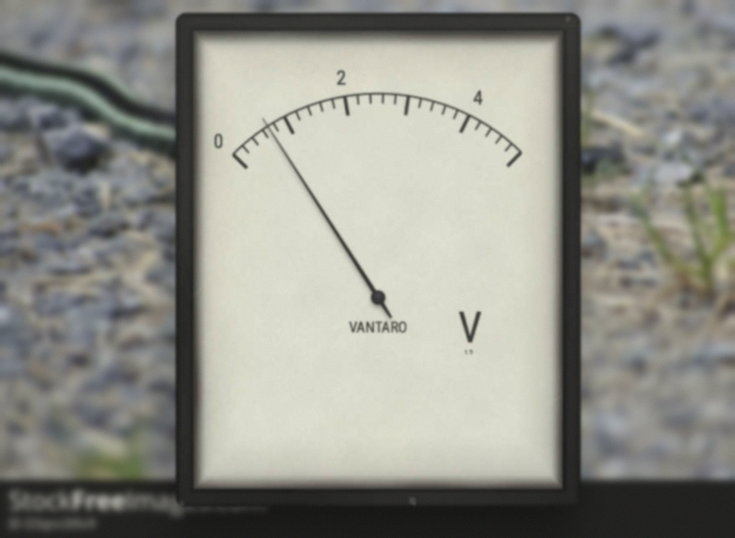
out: **0.7** V
